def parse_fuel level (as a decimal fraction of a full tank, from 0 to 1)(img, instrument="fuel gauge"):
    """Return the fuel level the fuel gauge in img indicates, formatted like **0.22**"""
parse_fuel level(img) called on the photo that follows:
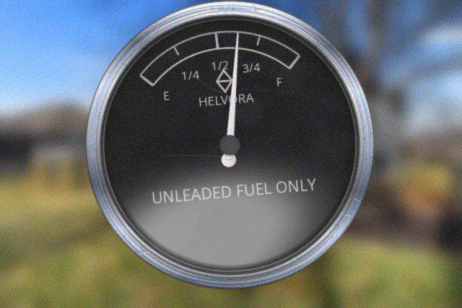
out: **0.625**
